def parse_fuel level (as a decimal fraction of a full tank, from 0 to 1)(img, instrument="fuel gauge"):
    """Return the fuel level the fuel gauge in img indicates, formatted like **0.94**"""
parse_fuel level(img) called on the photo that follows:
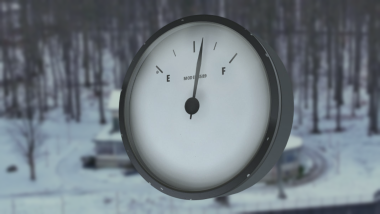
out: **0.625**
